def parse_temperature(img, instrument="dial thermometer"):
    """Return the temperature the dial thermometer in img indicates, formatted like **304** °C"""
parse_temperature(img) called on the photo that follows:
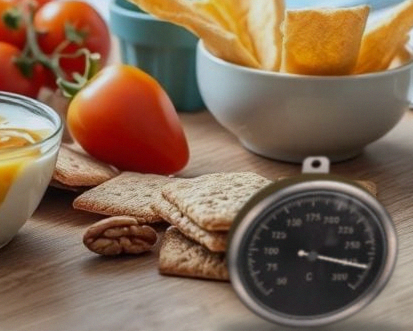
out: **275** °C
